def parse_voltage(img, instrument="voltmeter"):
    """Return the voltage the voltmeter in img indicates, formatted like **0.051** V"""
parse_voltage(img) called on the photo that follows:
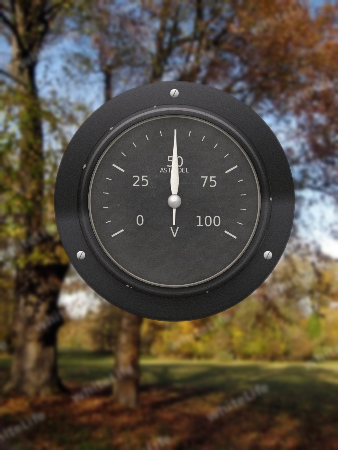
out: **50** V
